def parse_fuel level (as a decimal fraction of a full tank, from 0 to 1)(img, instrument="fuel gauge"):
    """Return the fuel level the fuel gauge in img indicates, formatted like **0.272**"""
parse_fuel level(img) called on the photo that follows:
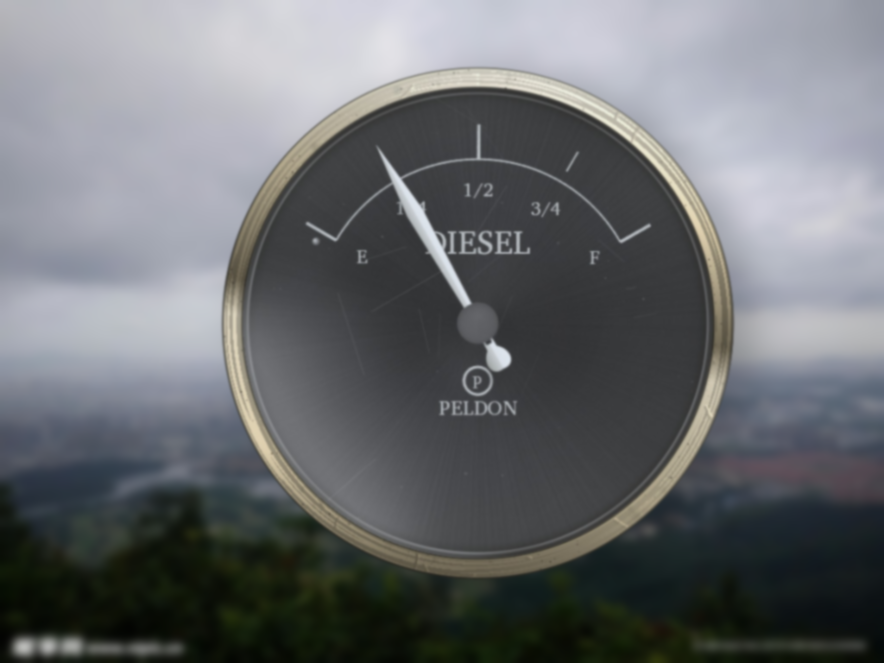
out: **0.25**
